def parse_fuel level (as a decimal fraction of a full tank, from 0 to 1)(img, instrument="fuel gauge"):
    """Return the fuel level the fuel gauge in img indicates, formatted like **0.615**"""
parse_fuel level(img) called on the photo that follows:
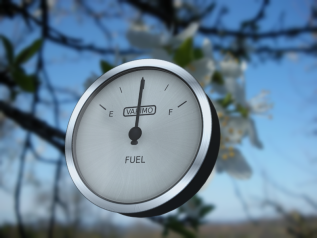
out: **0.5**
